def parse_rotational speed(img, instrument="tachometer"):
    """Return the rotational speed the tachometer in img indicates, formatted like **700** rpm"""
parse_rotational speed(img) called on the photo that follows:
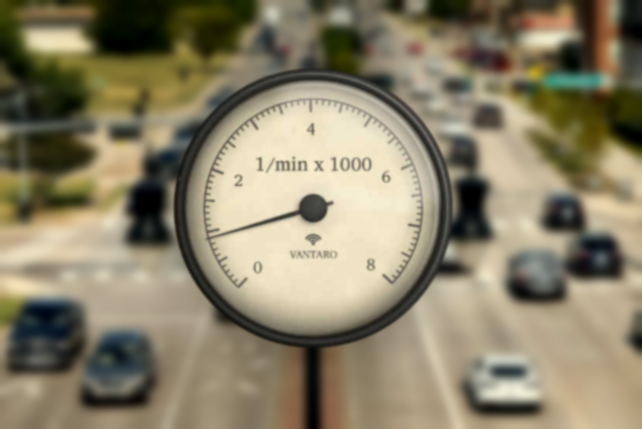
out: **900** rpm
